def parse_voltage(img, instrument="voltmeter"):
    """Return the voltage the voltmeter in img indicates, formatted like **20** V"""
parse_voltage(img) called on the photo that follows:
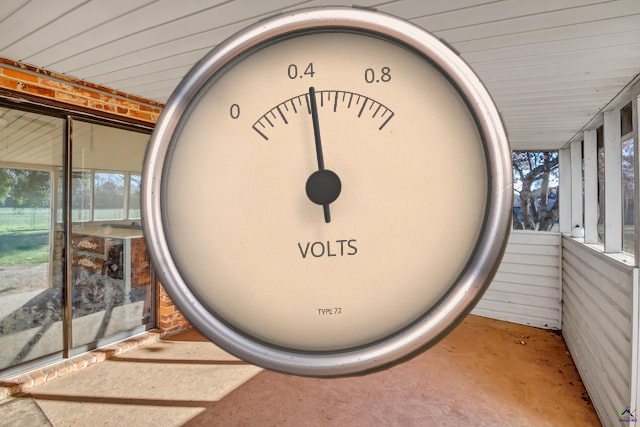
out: **0.45** V
